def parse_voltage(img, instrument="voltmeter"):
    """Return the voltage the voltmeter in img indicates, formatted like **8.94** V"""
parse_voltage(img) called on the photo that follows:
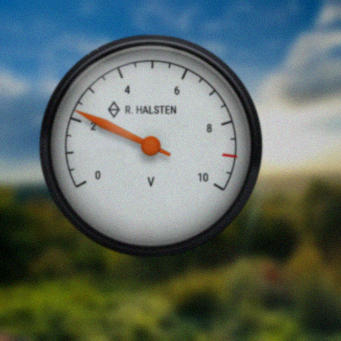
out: **2.25** V
